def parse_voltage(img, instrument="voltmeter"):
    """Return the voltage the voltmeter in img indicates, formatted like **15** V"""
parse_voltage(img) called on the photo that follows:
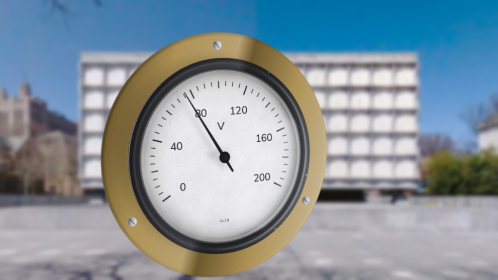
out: **75** V
